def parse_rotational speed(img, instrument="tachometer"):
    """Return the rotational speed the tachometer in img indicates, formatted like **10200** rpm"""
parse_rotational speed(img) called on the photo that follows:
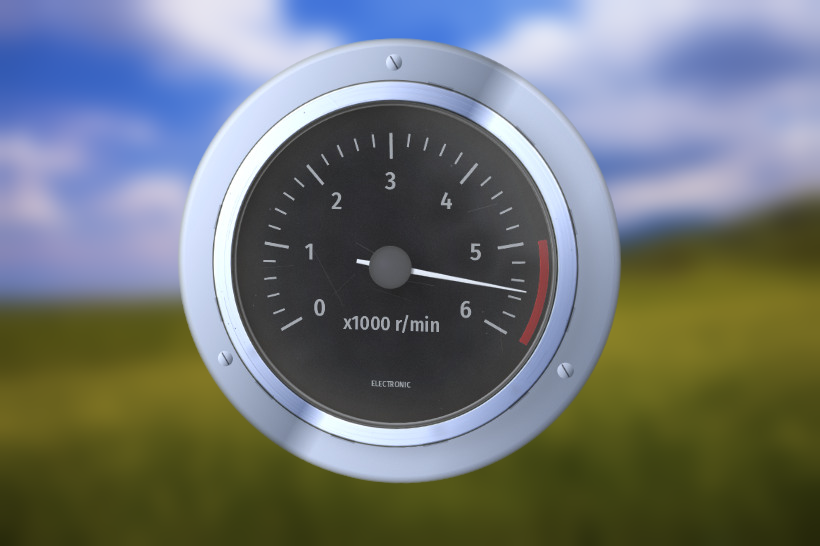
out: **5500** rpm
